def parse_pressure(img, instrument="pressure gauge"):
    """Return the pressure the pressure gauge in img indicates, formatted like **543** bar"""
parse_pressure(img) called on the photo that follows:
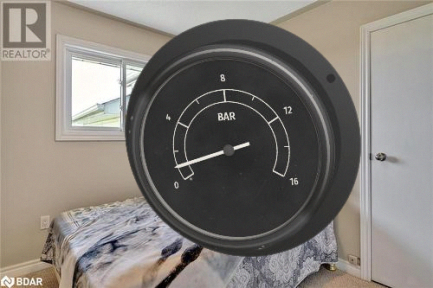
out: **1** bar
